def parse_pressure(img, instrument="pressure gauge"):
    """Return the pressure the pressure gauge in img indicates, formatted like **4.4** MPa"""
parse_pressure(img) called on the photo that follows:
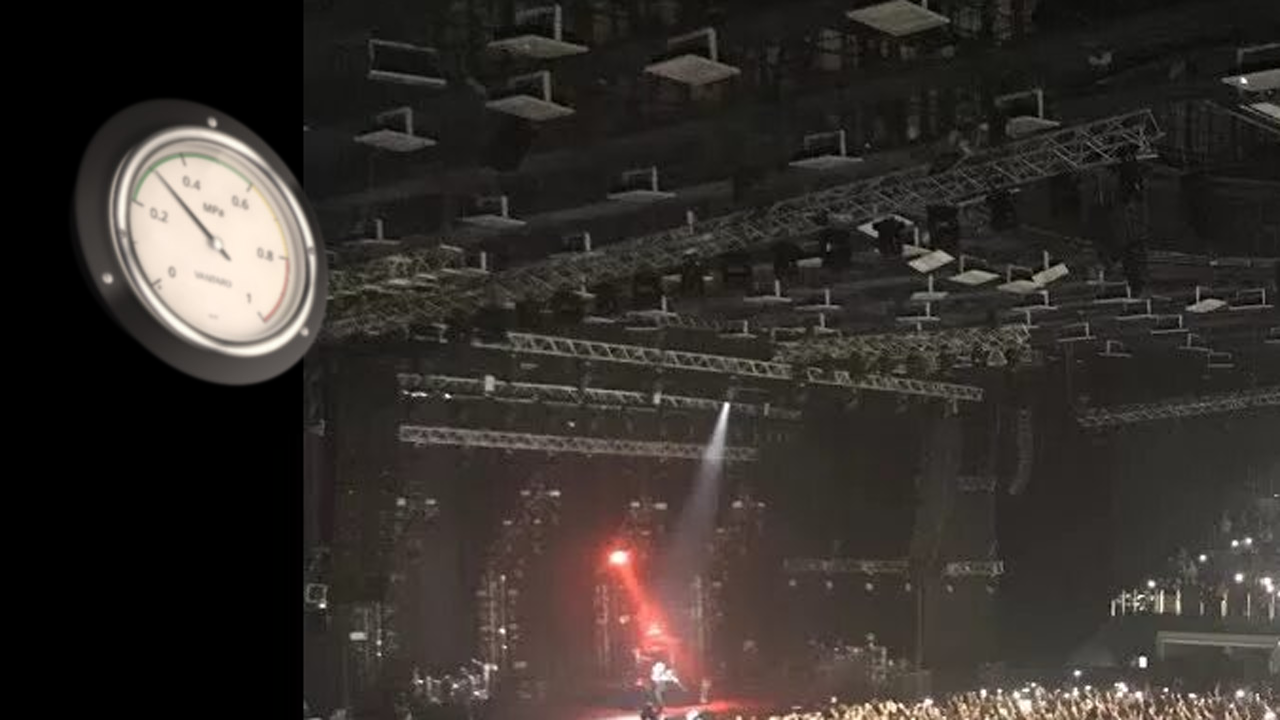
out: **0.3** MPa
